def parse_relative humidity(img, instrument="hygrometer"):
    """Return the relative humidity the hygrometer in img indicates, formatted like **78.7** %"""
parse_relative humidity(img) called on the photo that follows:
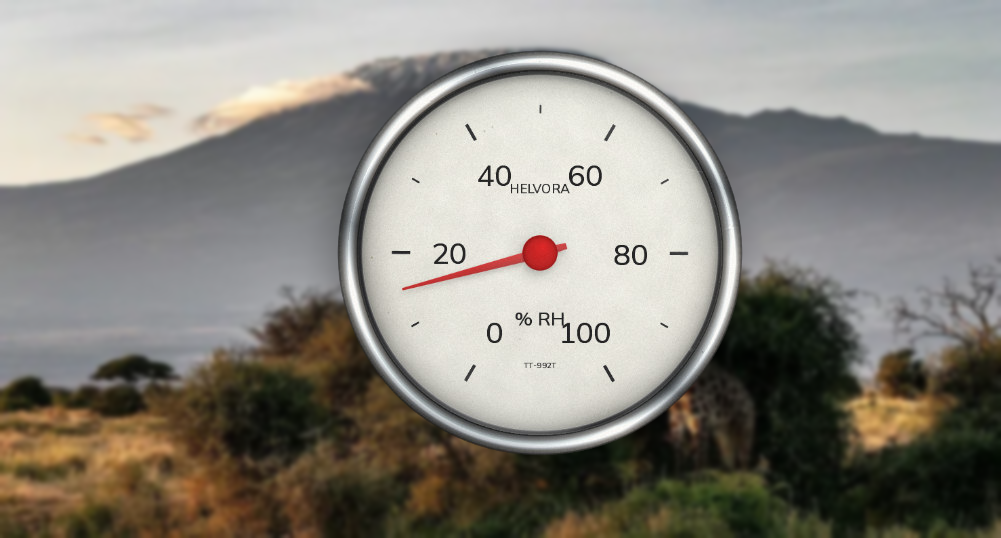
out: **15** %
